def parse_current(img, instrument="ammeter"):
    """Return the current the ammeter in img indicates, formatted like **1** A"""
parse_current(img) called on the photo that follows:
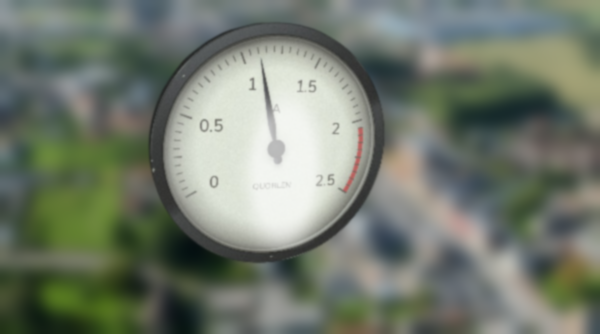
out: **1.1** A
